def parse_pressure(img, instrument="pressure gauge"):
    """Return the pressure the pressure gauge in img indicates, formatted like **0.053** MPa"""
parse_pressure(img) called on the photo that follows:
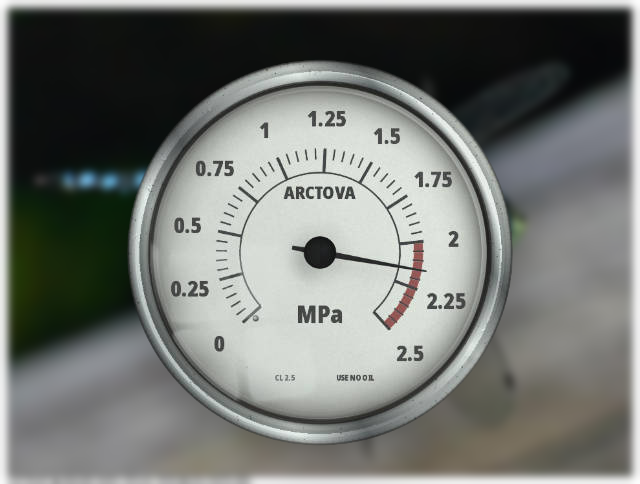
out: **2.15** MPa
